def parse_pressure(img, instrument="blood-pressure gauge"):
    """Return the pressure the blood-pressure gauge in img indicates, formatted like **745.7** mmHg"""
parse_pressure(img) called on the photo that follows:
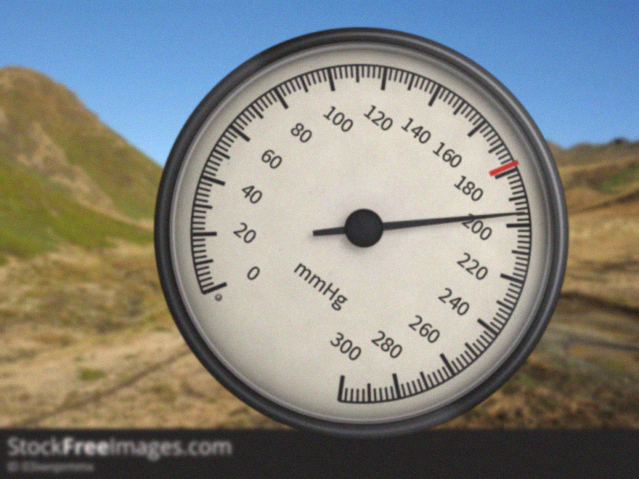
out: **196** mmHg
